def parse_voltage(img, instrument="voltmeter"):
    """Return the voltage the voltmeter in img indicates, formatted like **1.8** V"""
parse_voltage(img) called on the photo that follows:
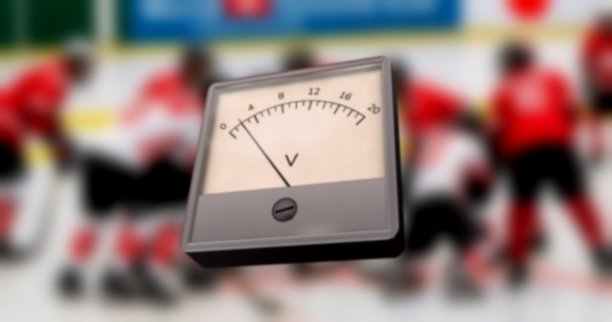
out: **2** V
